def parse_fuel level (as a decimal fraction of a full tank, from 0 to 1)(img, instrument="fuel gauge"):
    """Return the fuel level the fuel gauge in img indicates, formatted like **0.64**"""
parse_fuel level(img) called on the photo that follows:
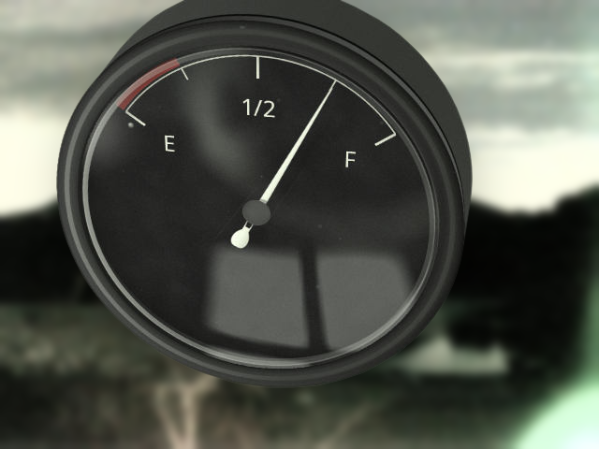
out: **0.75**
